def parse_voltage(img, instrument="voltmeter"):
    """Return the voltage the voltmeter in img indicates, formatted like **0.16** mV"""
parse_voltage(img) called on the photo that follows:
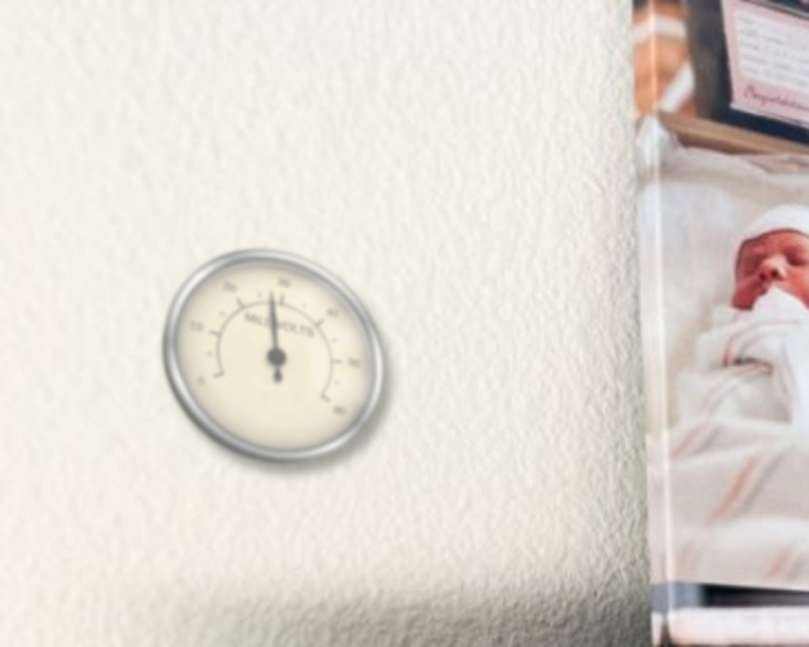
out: **27.5** mV
